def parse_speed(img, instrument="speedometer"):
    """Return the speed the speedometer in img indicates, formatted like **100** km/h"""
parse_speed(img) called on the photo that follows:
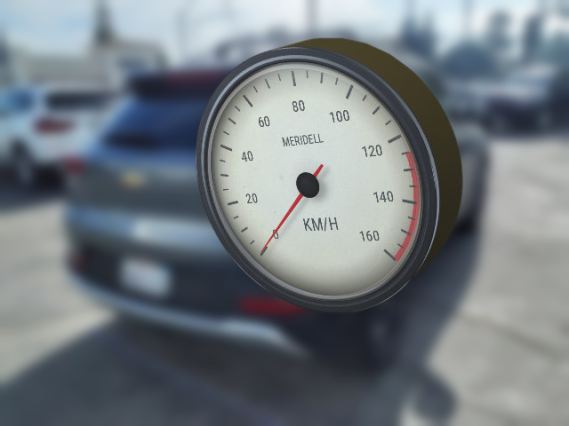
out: **0** km/h
